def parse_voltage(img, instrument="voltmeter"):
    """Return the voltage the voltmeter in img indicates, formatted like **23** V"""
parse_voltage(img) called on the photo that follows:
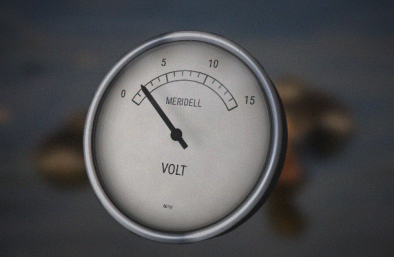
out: **2** V
